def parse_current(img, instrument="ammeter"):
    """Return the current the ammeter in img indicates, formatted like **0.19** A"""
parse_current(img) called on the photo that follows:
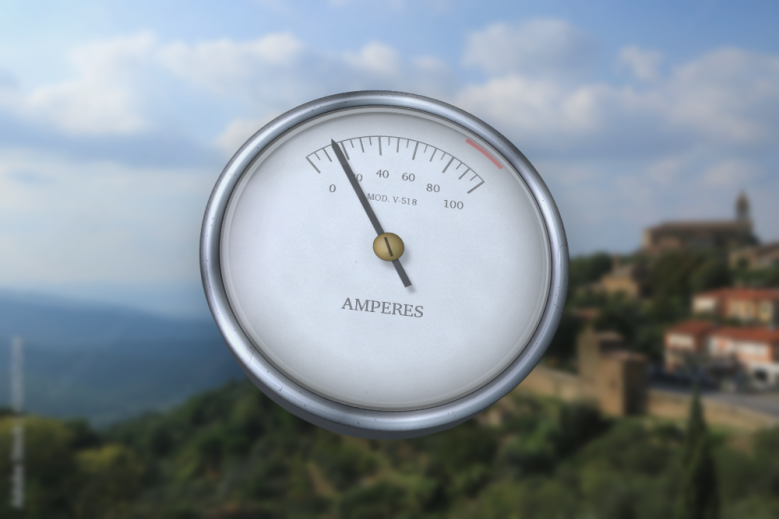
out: **15** A
